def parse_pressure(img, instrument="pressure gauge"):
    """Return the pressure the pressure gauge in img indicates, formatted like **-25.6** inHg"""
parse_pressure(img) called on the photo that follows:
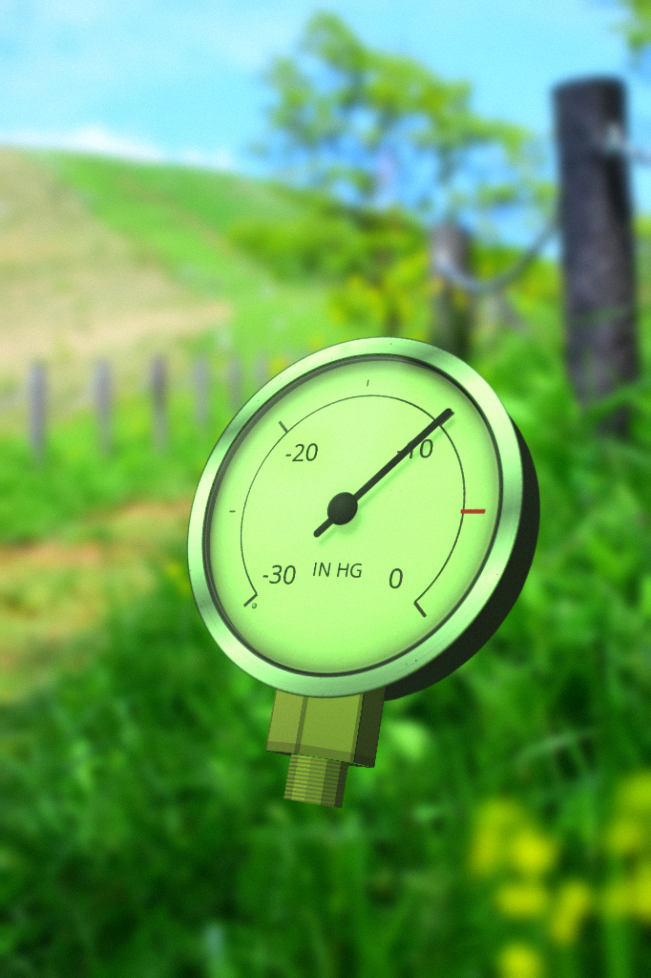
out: **-10** inHg
